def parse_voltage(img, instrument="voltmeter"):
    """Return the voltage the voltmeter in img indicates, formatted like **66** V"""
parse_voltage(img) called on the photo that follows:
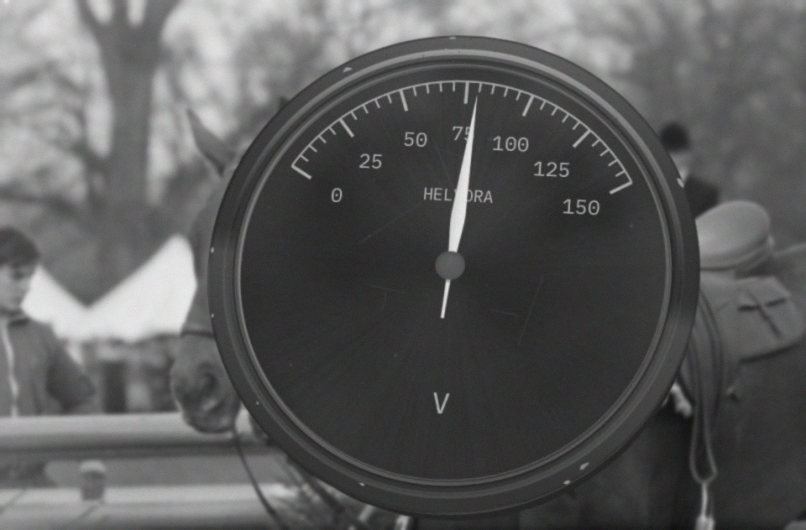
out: **80** V
